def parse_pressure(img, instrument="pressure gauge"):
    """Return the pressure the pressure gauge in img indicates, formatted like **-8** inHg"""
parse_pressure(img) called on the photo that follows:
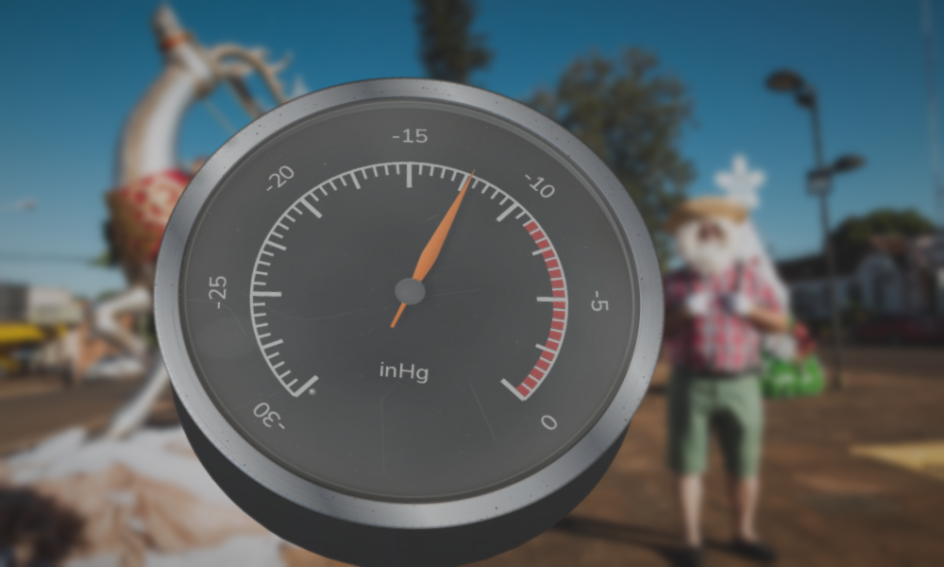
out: **-12.25** inHg
